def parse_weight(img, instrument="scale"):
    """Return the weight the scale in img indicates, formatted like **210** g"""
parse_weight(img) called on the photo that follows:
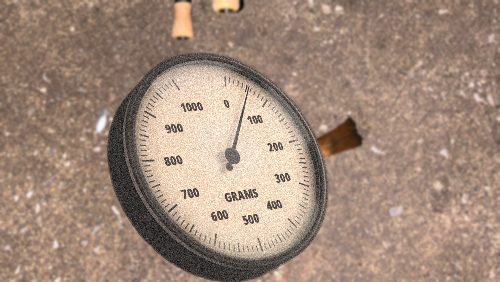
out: **50** g
